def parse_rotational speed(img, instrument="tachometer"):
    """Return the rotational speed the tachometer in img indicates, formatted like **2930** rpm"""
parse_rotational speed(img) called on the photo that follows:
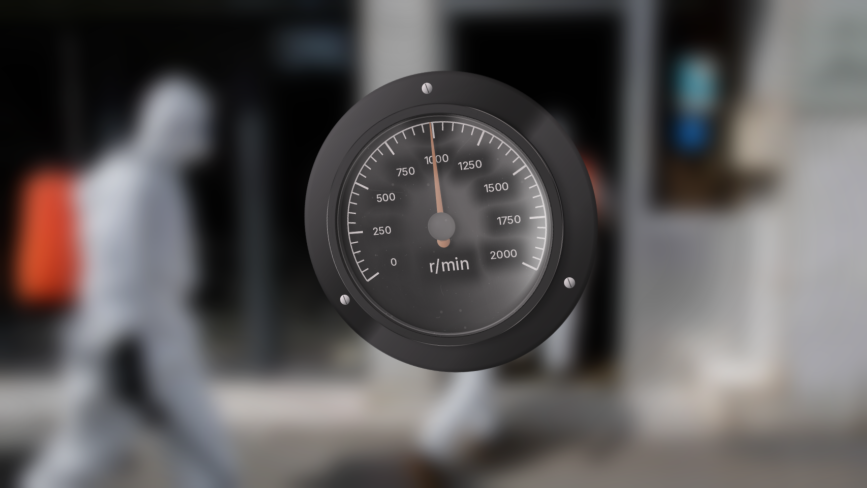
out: **1000** rpm
